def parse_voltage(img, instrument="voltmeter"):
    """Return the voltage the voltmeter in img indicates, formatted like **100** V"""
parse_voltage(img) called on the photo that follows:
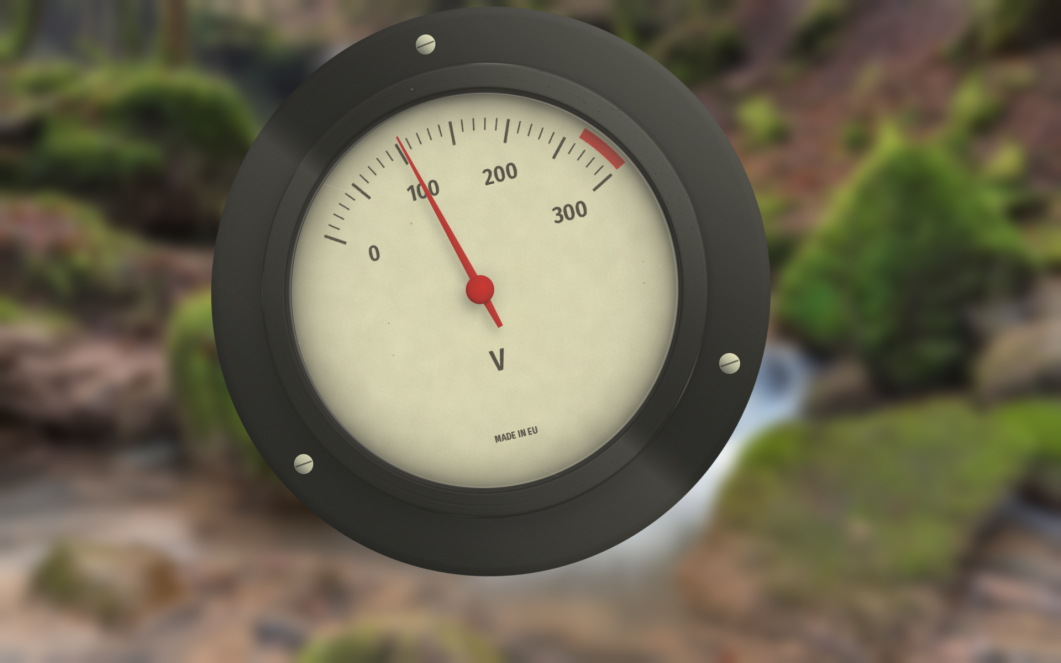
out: **105** V
